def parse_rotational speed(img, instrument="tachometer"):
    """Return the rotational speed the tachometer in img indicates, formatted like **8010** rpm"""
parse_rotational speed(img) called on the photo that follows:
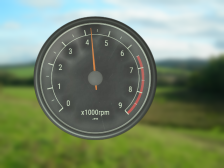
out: **4250** rpm
